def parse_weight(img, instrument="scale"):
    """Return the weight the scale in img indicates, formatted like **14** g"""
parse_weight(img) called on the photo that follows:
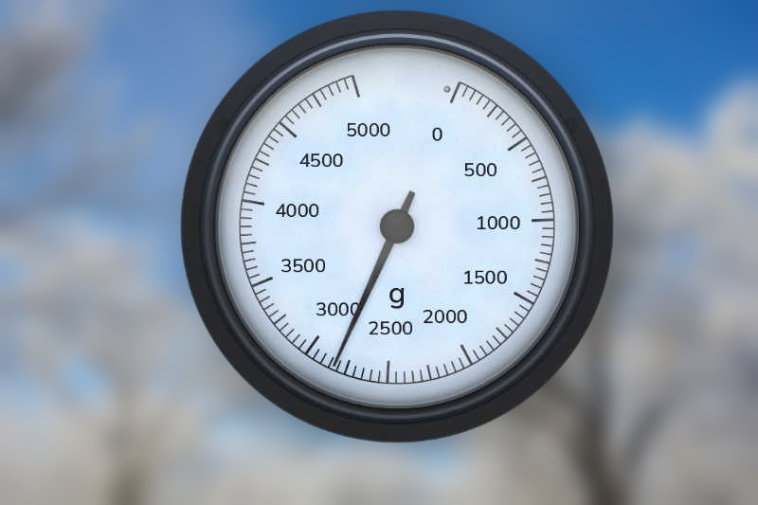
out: **2825** g
